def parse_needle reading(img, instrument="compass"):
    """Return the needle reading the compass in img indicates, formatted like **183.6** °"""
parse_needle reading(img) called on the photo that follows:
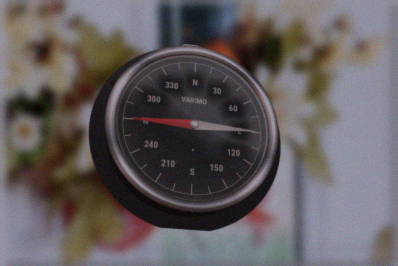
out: **270** °
